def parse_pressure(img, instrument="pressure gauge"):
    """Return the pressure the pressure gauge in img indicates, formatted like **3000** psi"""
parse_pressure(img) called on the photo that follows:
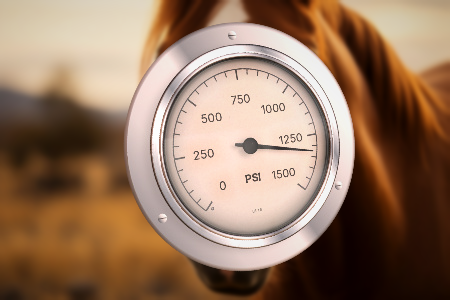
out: **1325** psi
